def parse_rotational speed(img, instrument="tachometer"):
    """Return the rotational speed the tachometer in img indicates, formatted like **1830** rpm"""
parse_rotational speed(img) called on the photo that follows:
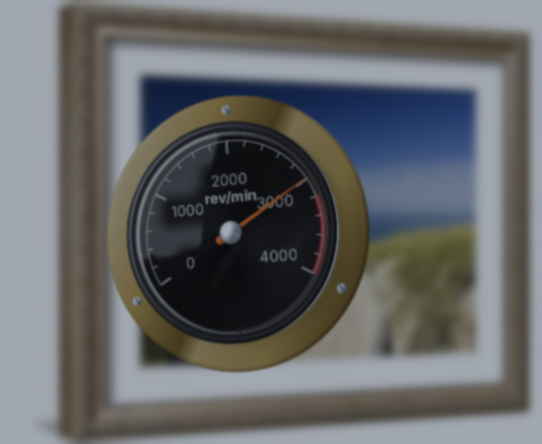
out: **3000** rpm
